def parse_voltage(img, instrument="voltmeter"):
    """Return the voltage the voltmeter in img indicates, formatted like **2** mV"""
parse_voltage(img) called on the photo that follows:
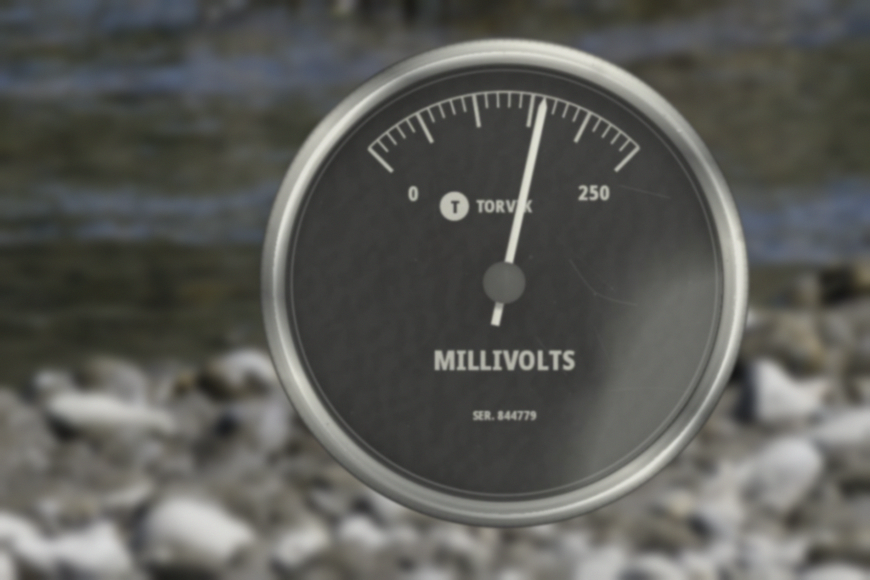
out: **160** mV
